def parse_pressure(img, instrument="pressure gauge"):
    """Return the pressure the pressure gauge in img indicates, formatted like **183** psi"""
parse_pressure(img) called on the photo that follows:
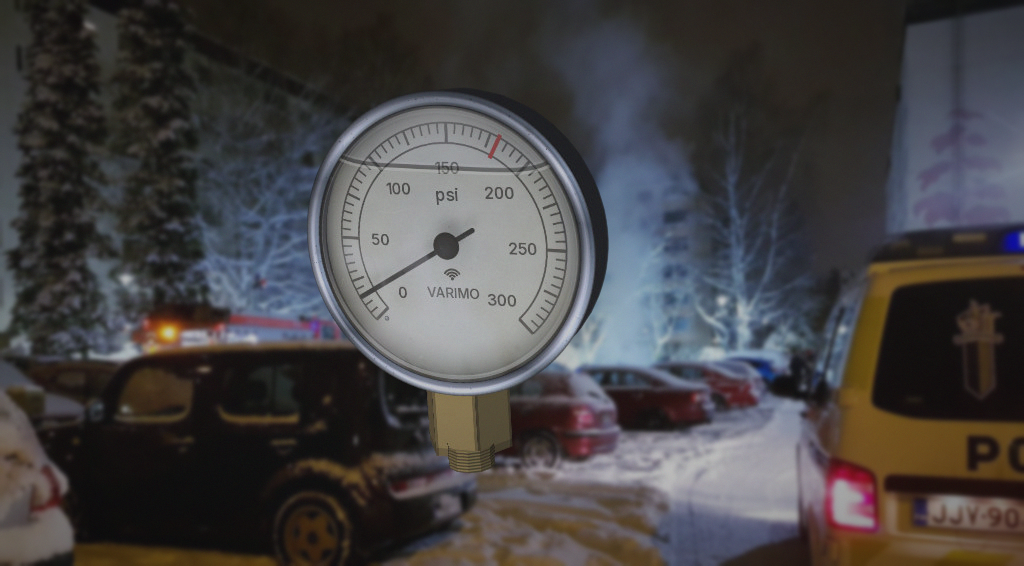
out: **15** psi
